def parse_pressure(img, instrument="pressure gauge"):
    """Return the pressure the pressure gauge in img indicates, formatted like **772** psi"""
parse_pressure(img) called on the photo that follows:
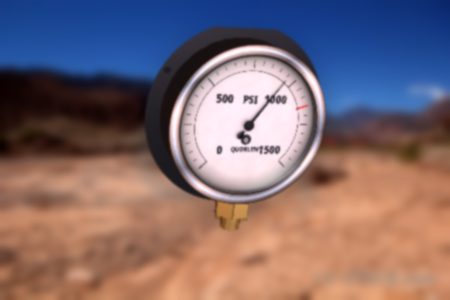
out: **950** psi
